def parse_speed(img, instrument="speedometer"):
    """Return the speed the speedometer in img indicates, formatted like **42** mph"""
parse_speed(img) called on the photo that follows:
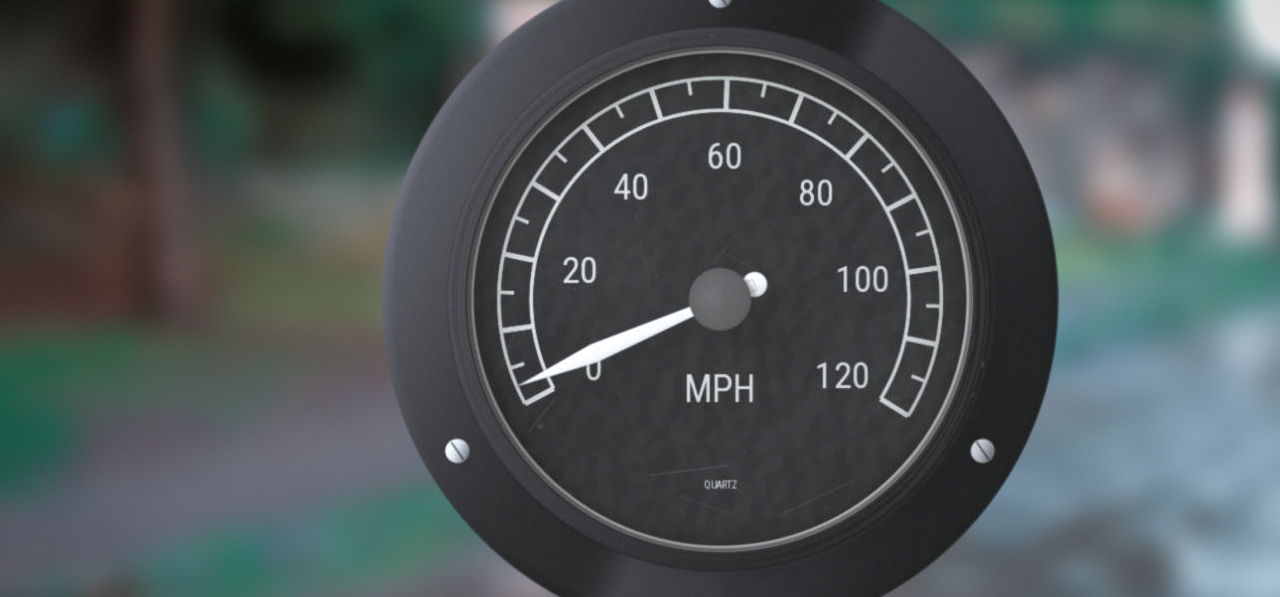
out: **2.5** mph
